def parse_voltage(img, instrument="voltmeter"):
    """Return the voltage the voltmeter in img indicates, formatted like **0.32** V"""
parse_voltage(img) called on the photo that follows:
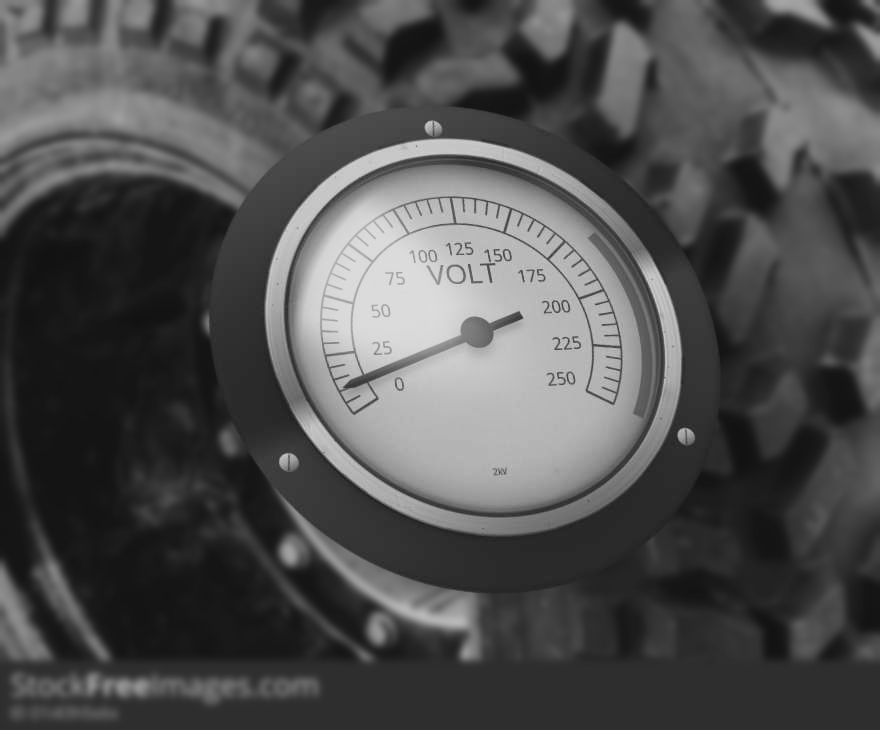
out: **10** V
